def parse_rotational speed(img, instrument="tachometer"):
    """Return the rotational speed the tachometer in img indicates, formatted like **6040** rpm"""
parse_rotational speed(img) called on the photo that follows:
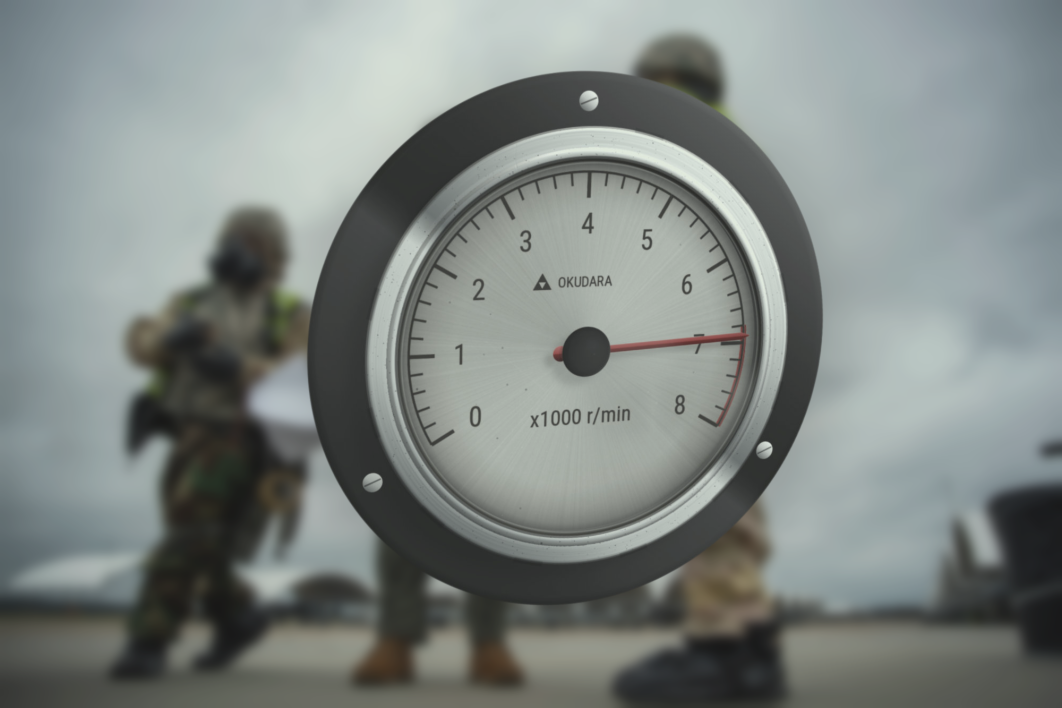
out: **6900** rpm
